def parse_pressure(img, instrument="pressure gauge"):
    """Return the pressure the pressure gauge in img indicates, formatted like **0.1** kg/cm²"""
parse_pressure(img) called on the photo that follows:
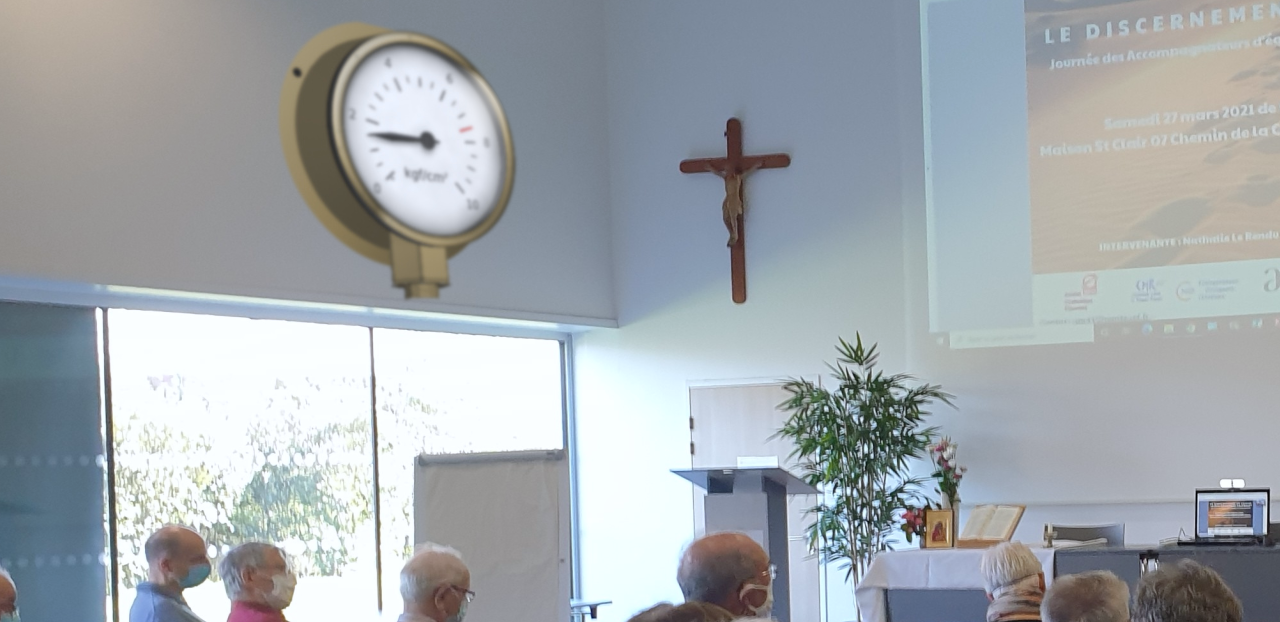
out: **1.5** kg/cm²
